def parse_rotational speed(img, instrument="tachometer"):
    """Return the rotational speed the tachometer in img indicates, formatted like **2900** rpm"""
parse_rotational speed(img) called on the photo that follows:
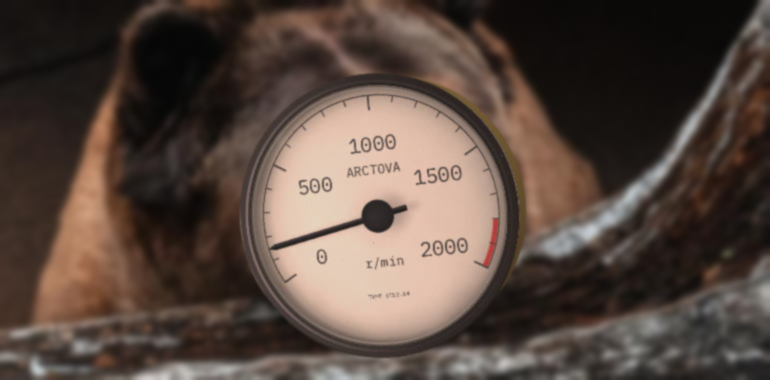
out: **150** rpm
